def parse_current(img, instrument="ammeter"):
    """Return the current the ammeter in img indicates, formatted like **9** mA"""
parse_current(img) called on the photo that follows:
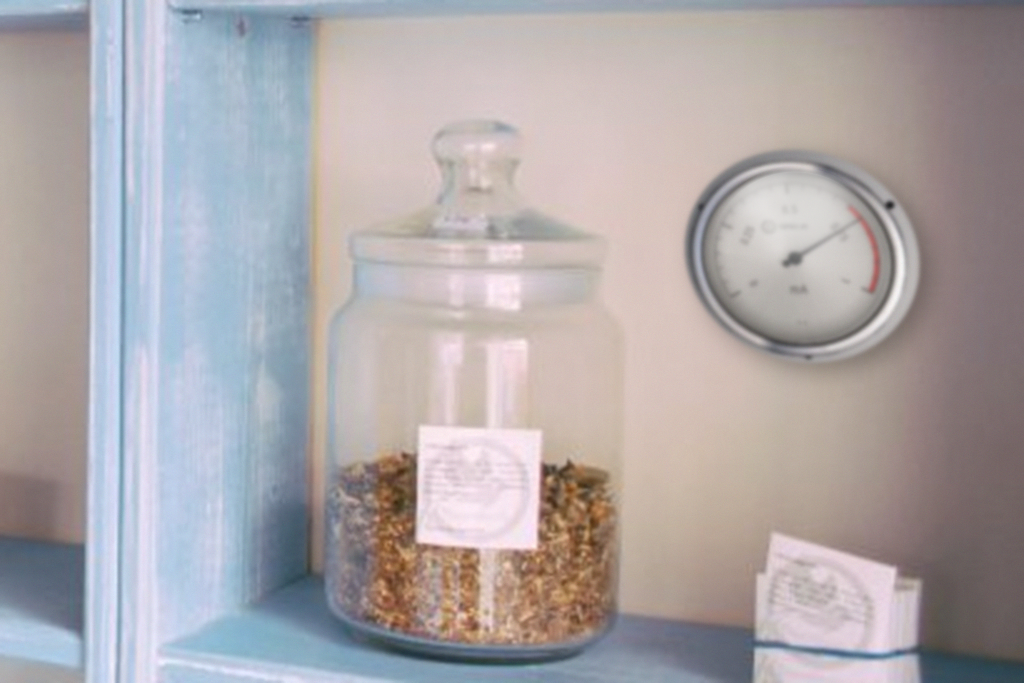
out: **0.75** mA
